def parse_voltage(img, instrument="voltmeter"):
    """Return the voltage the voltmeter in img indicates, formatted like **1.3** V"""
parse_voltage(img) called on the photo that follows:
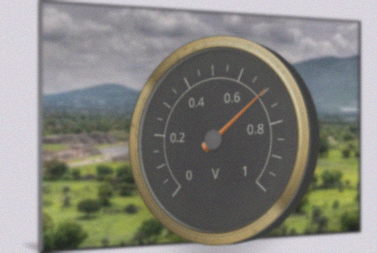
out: **0.7** V
